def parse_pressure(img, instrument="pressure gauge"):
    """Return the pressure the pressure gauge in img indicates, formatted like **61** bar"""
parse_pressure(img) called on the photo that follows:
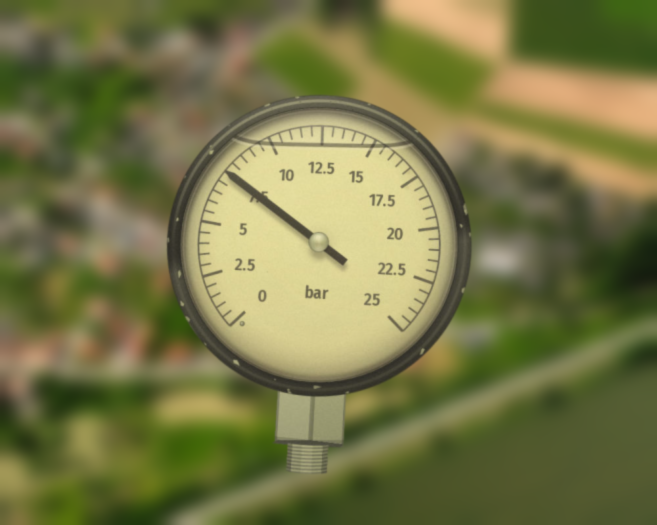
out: **7.5** bar
